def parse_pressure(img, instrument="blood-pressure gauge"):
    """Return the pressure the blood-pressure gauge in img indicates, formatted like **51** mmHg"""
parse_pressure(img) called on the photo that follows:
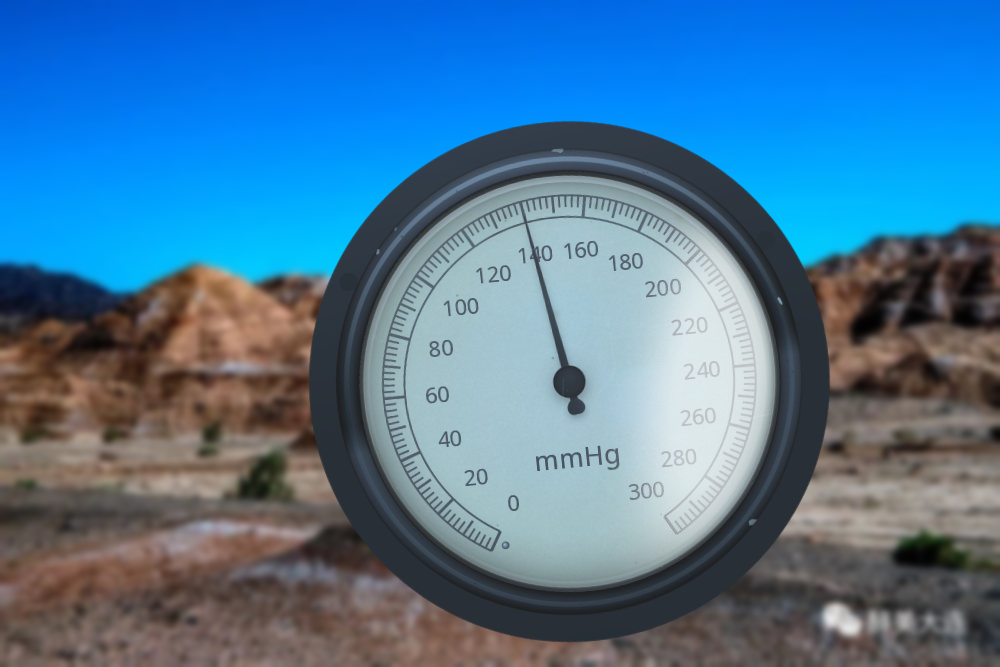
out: **140** mmHg
